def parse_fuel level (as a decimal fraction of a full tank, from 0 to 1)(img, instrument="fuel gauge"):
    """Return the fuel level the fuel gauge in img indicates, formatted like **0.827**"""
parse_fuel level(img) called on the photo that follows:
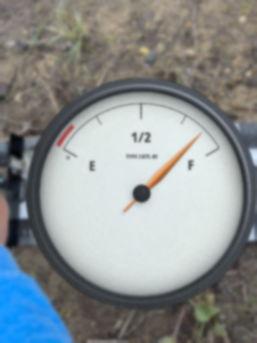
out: **0.875**
